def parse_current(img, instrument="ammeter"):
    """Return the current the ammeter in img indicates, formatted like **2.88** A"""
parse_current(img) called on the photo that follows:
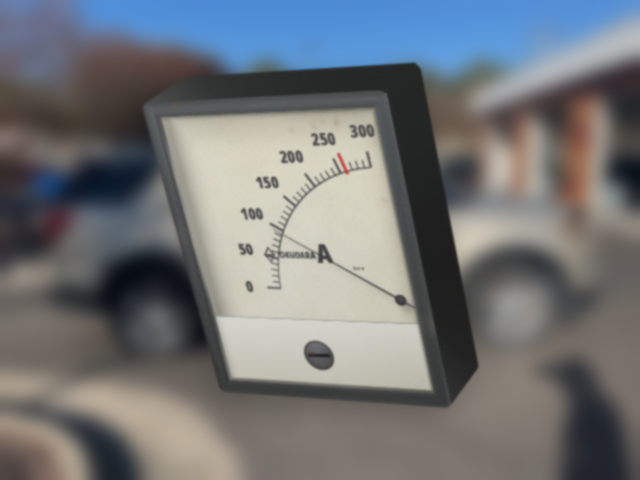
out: **100** A
